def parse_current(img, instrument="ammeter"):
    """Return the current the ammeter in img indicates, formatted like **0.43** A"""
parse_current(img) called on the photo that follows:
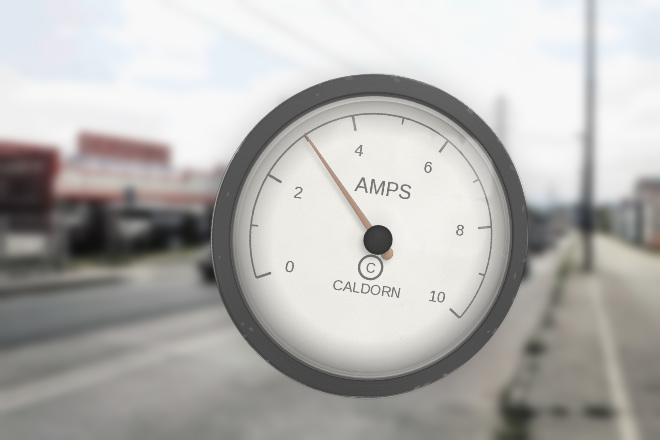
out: **3** A
